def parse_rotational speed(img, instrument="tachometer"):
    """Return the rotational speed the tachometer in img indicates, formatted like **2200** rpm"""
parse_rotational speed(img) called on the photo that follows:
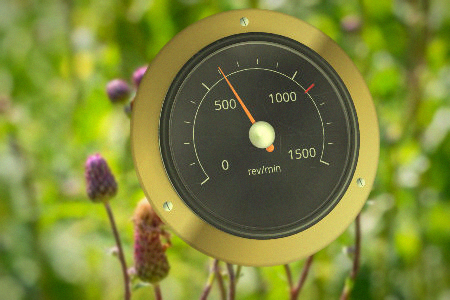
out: **600** rpm
